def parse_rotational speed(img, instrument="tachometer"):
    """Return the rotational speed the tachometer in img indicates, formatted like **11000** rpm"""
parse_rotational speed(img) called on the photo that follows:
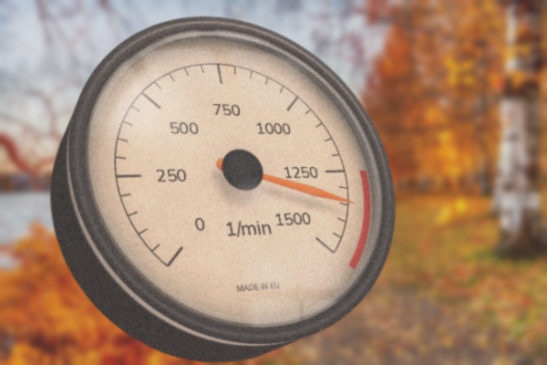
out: **1350** rpm
